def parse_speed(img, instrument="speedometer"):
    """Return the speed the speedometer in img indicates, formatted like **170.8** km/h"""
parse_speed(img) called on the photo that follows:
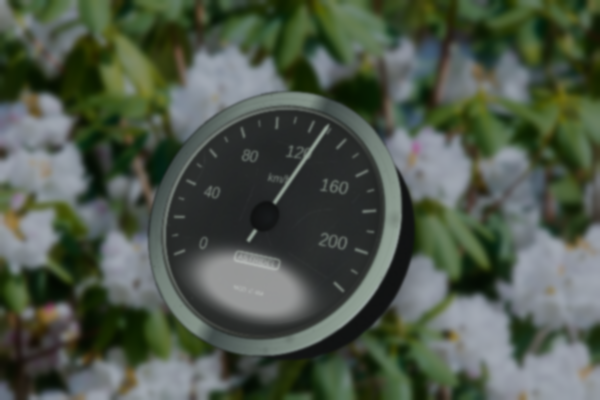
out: **130** km/h
